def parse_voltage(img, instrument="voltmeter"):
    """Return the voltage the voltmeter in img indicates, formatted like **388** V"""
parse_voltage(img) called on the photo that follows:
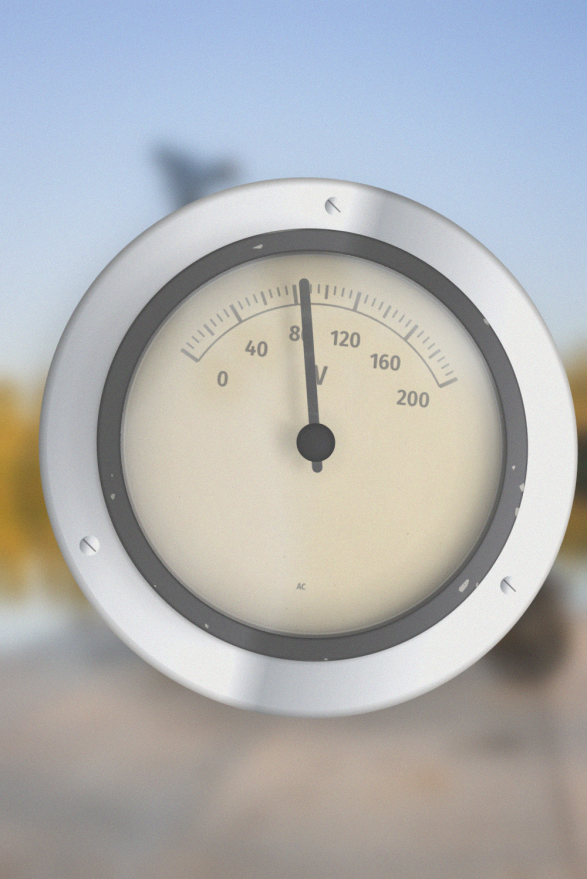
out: **85** V
